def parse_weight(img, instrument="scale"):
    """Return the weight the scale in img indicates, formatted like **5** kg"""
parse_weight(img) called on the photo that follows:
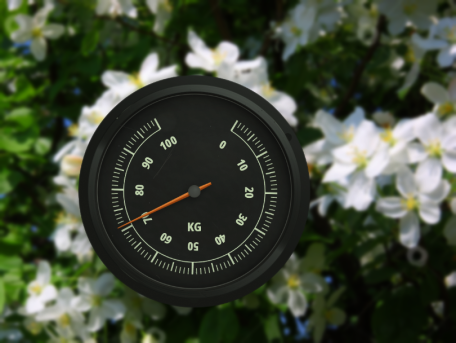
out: **71** kg
